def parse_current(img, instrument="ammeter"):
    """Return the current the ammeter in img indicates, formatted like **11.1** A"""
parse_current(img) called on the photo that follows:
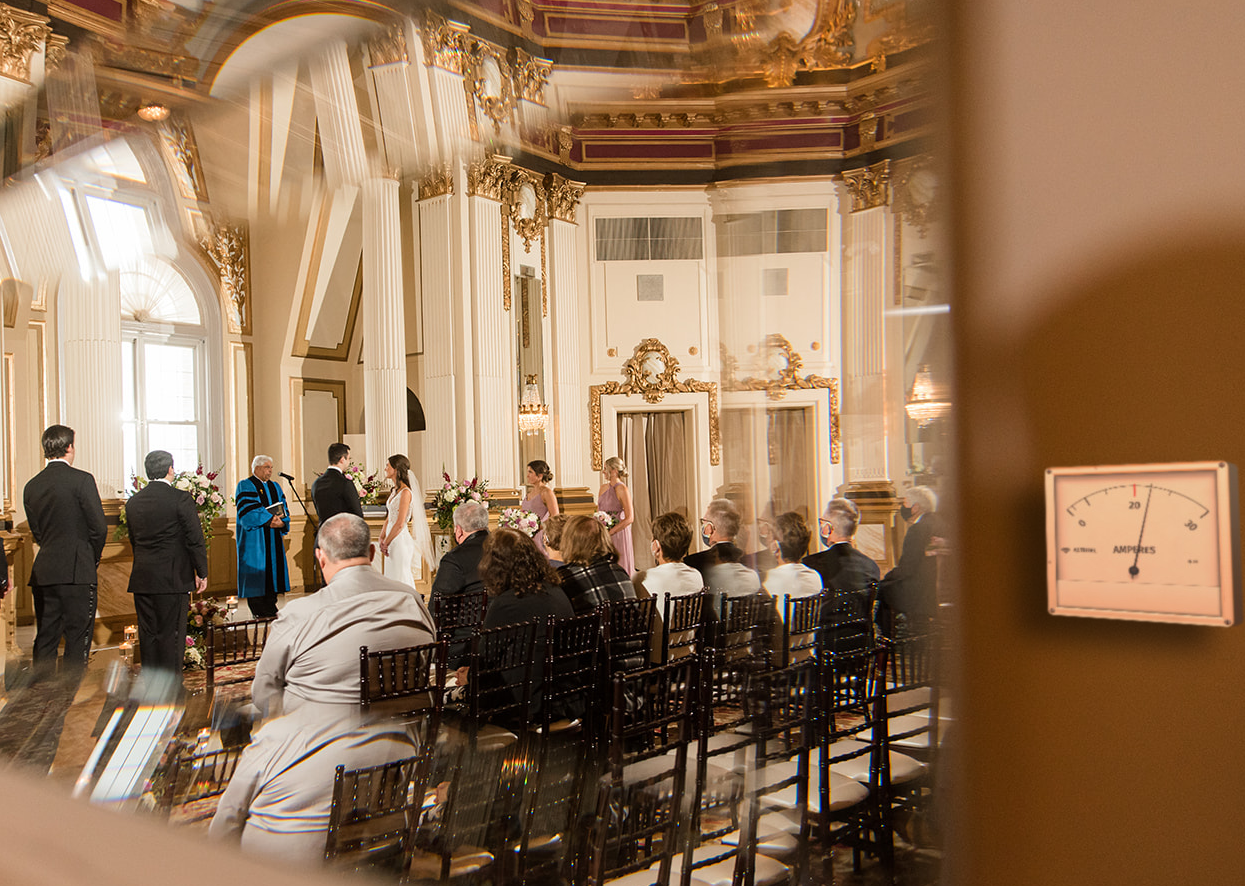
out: **22.5** A
